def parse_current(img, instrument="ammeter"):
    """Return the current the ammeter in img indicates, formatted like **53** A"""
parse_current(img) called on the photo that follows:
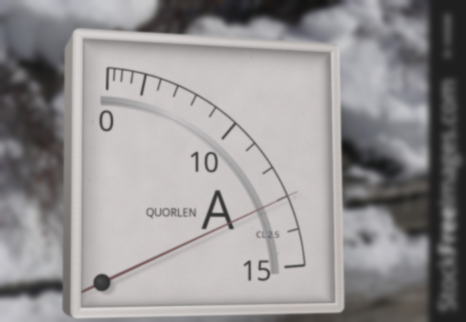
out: **13** A
